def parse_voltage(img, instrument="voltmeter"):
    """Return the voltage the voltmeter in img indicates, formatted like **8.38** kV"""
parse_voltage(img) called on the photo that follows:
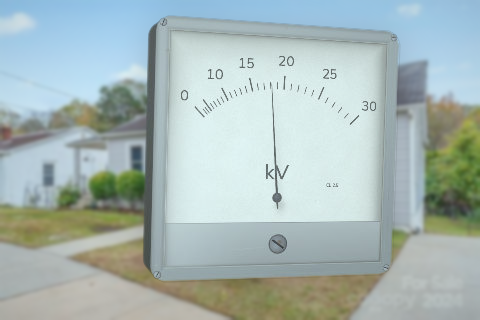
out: **18** kV
